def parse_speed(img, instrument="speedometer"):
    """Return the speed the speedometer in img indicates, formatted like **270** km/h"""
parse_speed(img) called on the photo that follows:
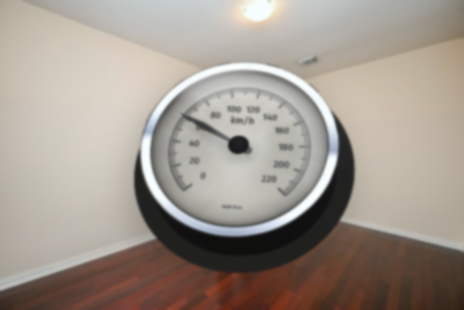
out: **60** km/h
